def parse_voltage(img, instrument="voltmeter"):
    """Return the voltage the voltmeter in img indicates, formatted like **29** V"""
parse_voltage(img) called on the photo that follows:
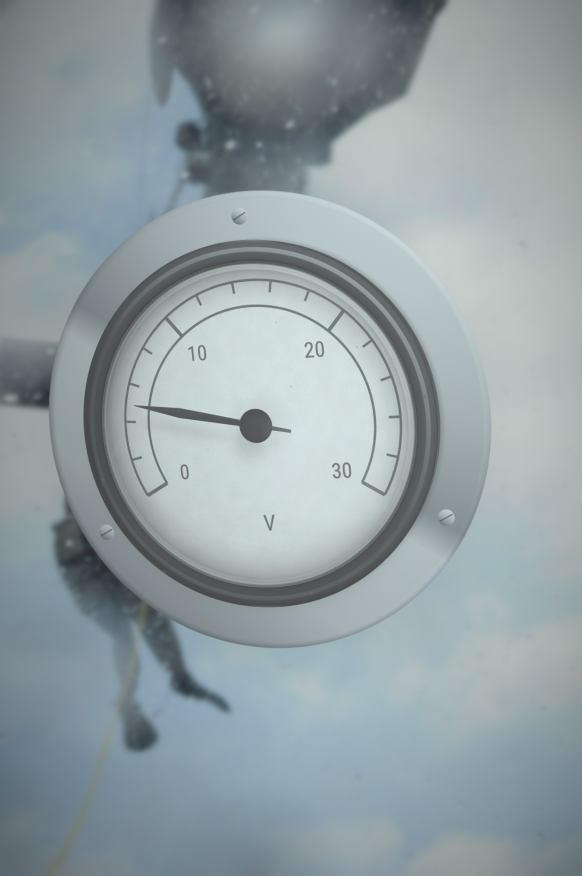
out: **5** V
